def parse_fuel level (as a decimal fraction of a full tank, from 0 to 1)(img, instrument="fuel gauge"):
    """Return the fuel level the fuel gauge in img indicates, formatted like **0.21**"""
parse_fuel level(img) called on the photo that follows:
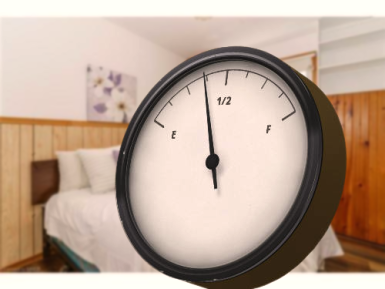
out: **0.375**
